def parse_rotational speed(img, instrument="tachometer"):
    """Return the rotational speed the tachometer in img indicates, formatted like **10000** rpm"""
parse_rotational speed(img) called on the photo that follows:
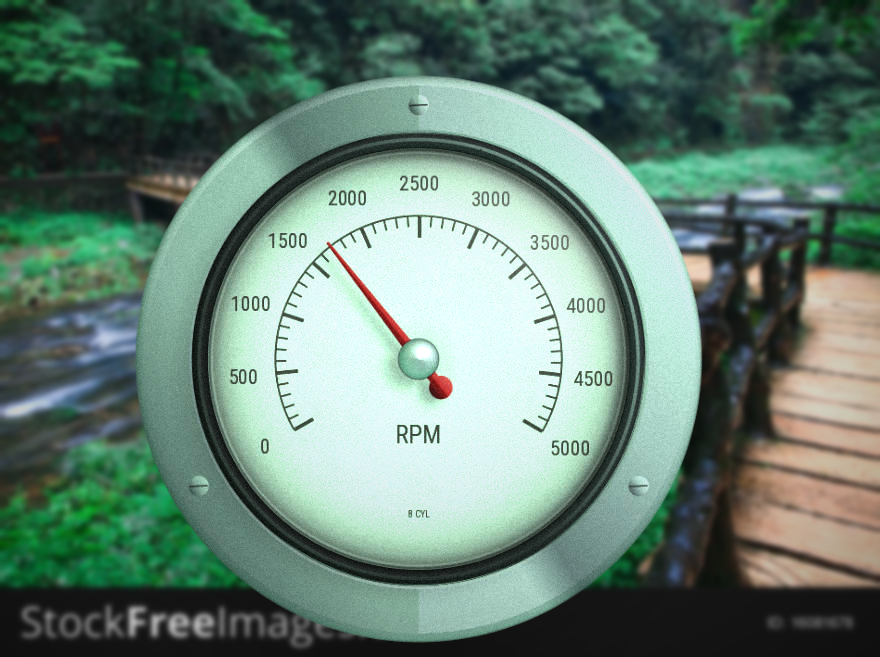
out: **1700** rpm
